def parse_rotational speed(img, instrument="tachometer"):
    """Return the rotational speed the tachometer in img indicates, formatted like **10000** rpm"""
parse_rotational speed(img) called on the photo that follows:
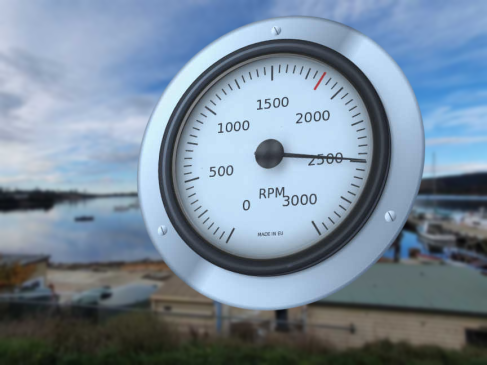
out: **2500** rpm
